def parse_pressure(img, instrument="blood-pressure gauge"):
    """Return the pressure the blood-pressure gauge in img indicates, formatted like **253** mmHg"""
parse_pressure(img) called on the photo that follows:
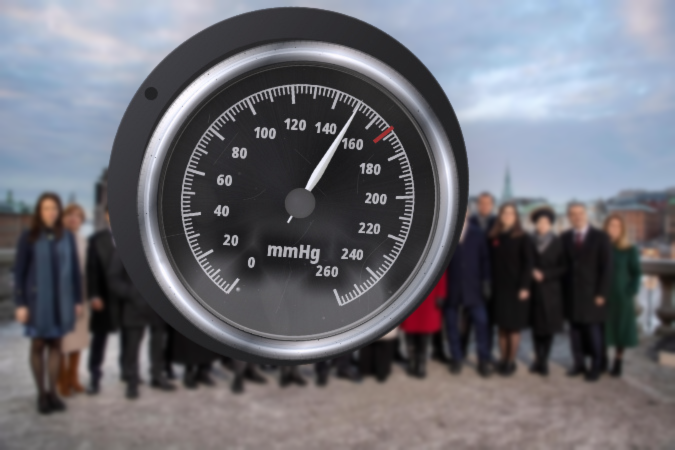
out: **150** mmHg
